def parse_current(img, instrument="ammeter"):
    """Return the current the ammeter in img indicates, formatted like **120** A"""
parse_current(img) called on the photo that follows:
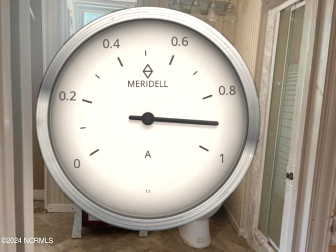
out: **0.9** A
